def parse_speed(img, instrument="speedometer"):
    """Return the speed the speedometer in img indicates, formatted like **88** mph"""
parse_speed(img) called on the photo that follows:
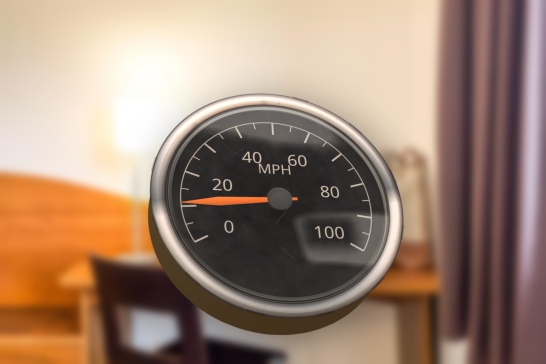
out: **10** mph
